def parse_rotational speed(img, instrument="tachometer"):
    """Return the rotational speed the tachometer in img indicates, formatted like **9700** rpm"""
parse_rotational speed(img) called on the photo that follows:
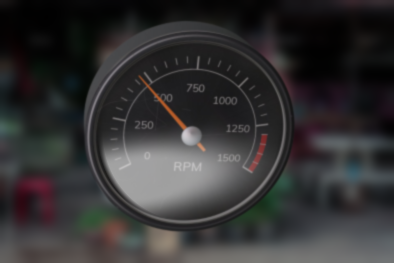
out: **475** rpm
